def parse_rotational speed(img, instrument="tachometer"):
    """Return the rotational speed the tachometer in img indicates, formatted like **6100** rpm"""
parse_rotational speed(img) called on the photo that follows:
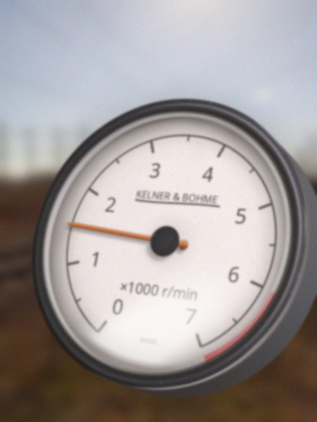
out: **1500** rpm
